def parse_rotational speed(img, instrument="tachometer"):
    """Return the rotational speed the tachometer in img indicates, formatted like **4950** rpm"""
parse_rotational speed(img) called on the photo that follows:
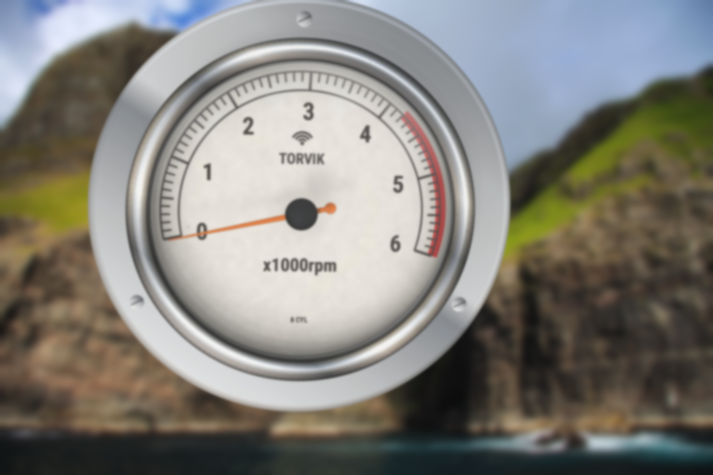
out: **0** rpm
